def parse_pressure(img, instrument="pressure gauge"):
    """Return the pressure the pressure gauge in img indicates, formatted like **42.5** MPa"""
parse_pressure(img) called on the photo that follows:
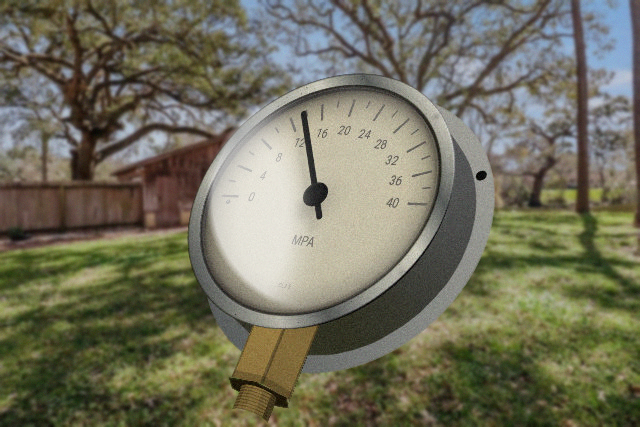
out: **14** MPa
